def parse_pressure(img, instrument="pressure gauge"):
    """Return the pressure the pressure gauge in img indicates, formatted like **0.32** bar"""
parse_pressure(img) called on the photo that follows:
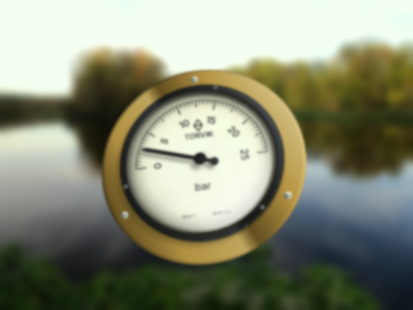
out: **2.5** bar
